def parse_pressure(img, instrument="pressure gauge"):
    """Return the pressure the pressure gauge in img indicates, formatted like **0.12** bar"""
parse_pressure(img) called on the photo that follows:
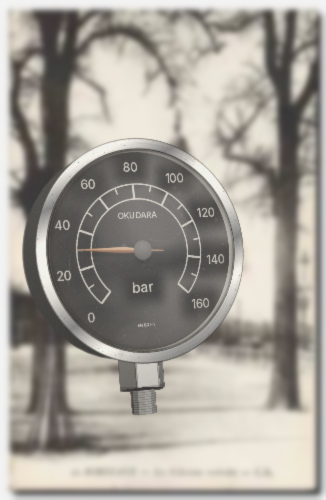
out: **30** bar
